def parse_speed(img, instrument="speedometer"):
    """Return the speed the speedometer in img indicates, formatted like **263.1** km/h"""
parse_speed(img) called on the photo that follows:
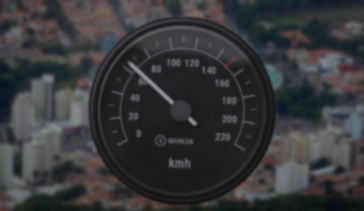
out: **65** km/h
